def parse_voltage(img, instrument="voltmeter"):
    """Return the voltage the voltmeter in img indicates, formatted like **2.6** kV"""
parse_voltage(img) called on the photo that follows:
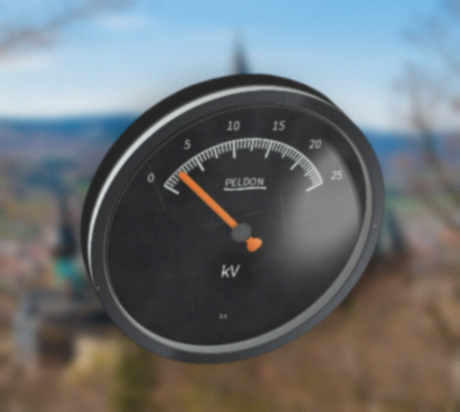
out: **2.5** kV
